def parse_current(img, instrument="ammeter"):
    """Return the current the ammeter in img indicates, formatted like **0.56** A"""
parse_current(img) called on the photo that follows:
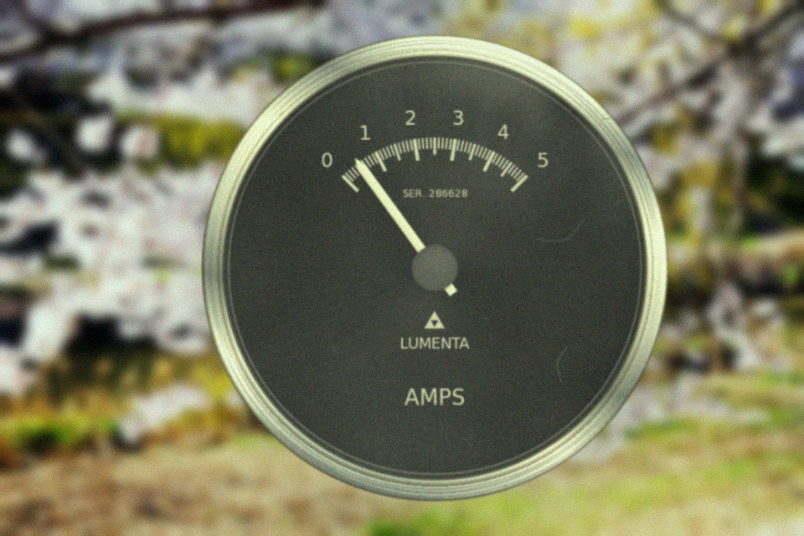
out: **0.5** A
